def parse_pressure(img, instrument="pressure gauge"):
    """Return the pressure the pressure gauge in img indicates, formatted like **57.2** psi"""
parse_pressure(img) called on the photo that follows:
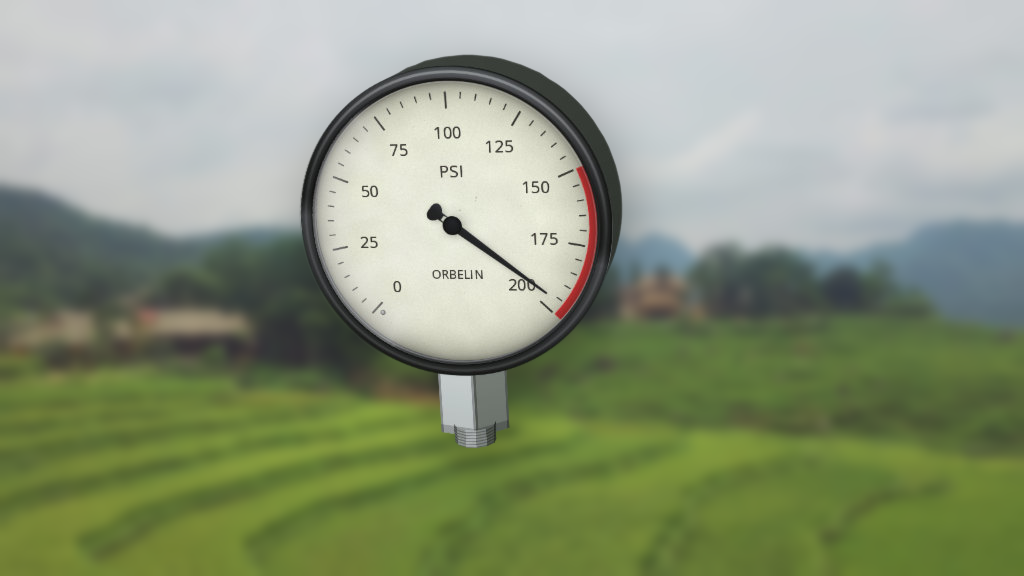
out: **195** psi
